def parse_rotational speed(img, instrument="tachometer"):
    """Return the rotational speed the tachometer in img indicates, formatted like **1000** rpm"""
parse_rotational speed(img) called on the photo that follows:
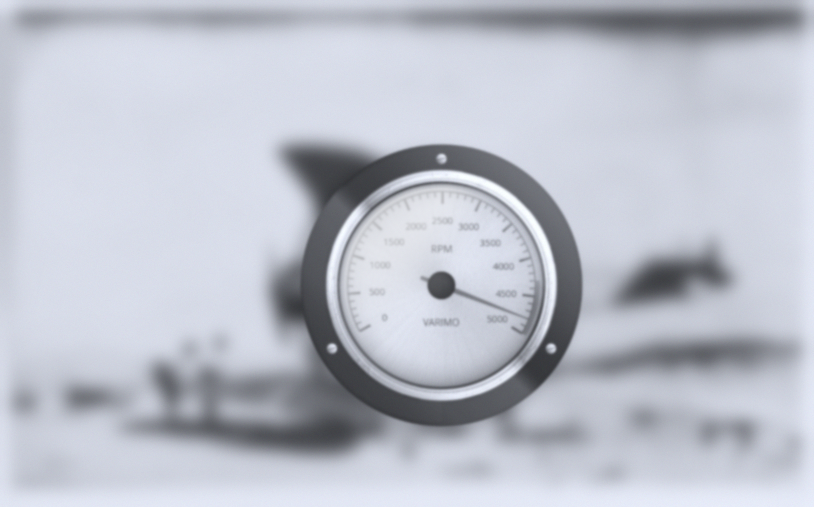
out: **4800** rpm
